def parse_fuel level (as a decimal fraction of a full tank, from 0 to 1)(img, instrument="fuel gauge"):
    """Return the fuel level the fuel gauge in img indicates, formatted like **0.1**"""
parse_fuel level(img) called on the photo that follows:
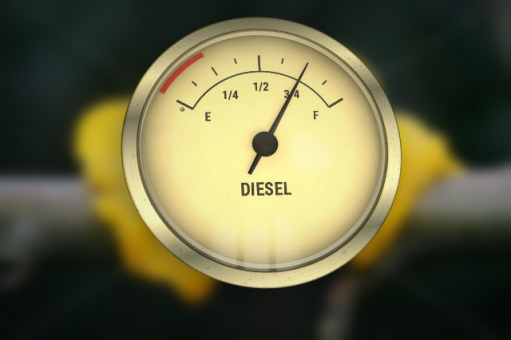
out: **0.75**
